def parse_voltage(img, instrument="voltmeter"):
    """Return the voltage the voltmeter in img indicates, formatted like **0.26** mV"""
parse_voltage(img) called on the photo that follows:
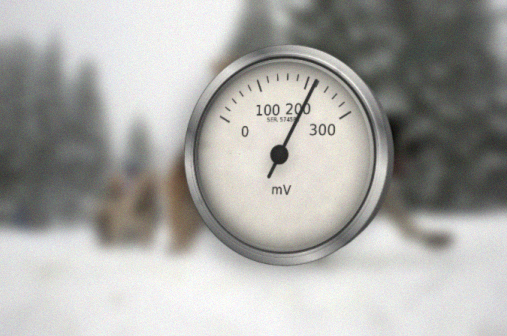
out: **220** mV
